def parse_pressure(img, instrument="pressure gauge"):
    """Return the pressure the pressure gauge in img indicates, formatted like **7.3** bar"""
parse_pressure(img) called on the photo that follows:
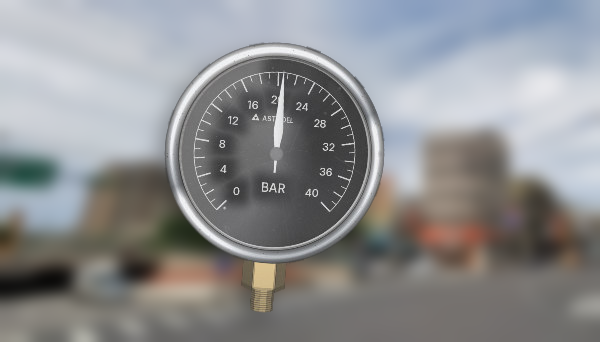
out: **20.5** bar
